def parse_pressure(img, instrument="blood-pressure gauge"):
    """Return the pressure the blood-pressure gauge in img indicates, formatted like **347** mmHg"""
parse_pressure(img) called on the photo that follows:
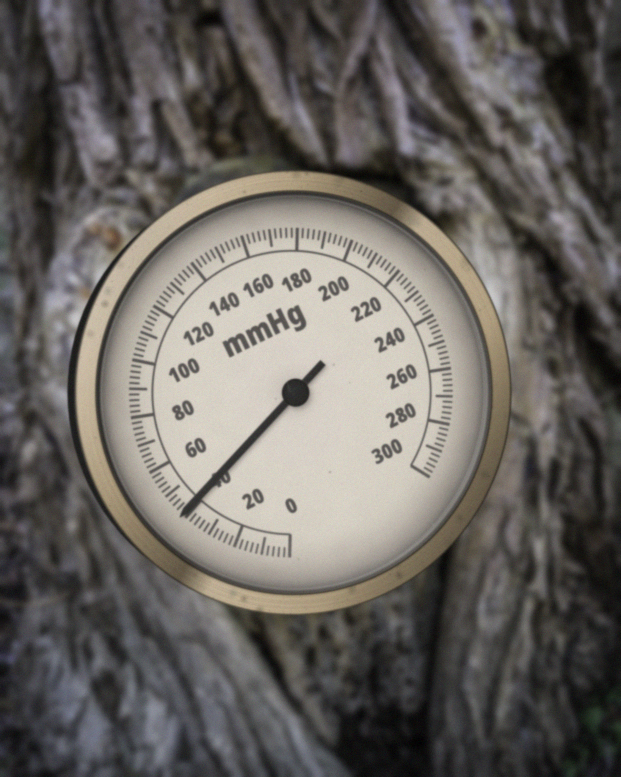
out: **42** mmHg
